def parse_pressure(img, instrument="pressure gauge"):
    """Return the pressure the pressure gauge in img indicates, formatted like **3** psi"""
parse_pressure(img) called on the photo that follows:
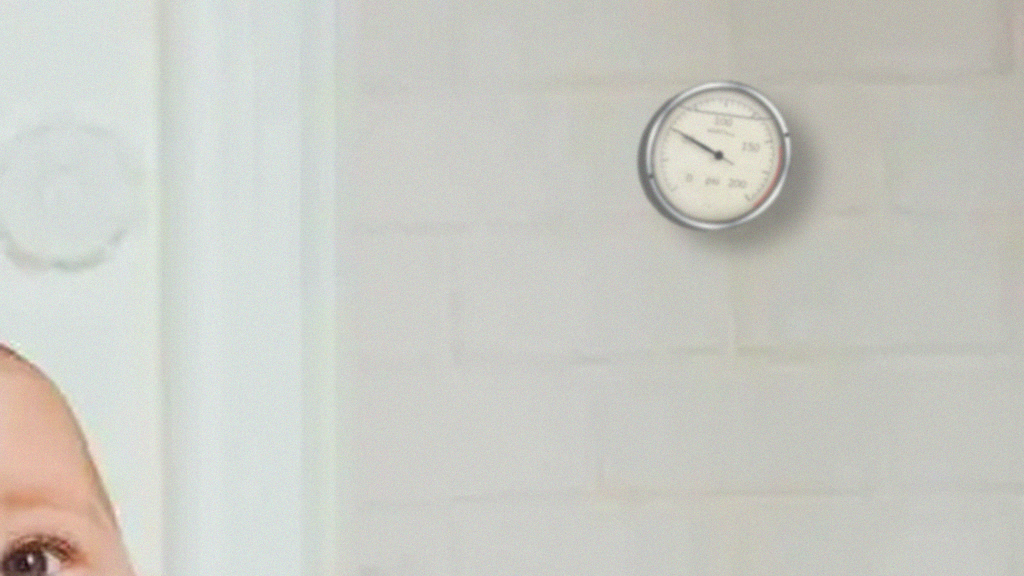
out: **50** psi
